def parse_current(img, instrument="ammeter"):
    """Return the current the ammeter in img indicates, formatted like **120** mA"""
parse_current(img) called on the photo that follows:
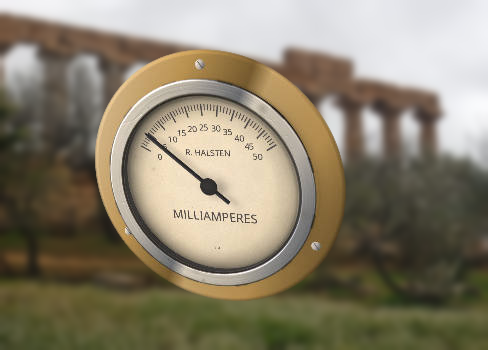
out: **5** mA
